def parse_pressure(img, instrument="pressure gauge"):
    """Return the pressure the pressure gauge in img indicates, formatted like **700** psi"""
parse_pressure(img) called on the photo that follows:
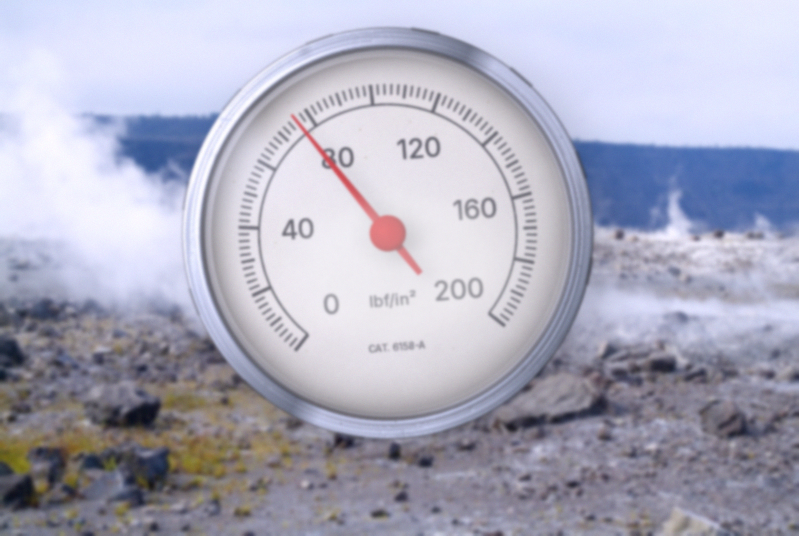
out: **76** psi
